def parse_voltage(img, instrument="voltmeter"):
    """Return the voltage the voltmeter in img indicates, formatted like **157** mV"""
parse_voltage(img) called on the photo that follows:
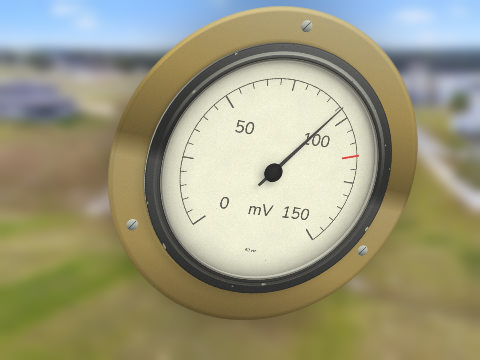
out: **95** mV
